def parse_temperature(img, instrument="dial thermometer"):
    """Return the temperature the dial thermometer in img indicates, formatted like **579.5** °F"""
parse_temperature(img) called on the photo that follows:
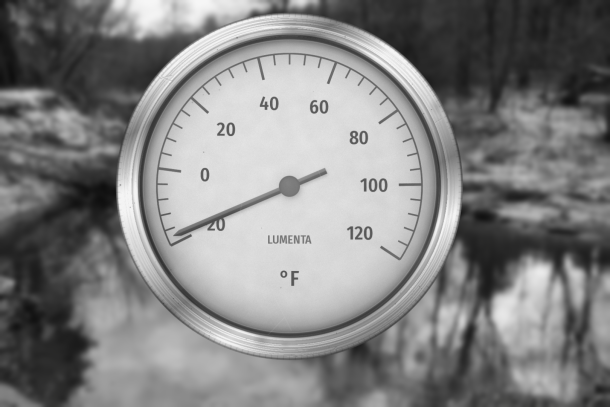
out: **-18** °F
